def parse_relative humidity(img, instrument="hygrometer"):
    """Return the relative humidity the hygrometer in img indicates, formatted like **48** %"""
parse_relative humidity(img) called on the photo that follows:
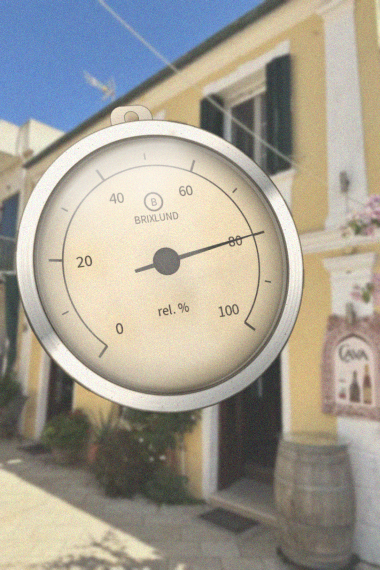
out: **80** %
